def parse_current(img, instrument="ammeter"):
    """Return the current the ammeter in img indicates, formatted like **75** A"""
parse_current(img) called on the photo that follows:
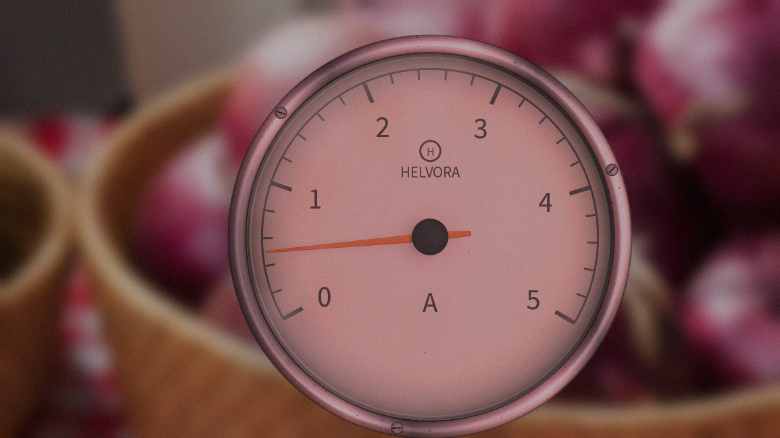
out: **0.5** A
